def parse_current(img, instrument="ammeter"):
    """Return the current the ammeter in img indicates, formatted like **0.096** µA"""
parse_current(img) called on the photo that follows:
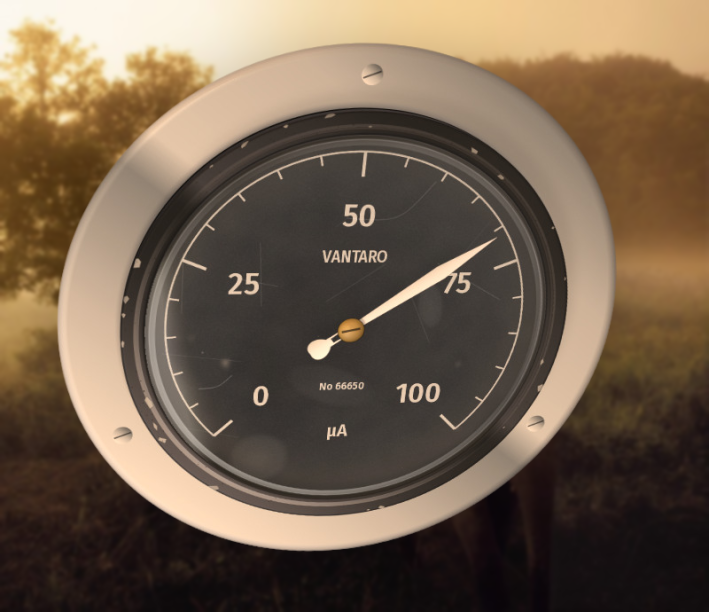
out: **70** µA
